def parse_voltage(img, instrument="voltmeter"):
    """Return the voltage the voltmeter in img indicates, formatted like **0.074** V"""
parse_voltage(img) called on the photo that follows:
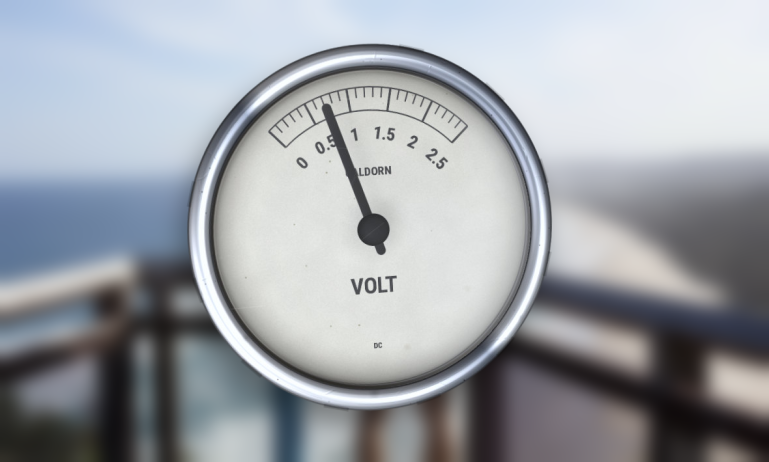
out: **0.7** V
